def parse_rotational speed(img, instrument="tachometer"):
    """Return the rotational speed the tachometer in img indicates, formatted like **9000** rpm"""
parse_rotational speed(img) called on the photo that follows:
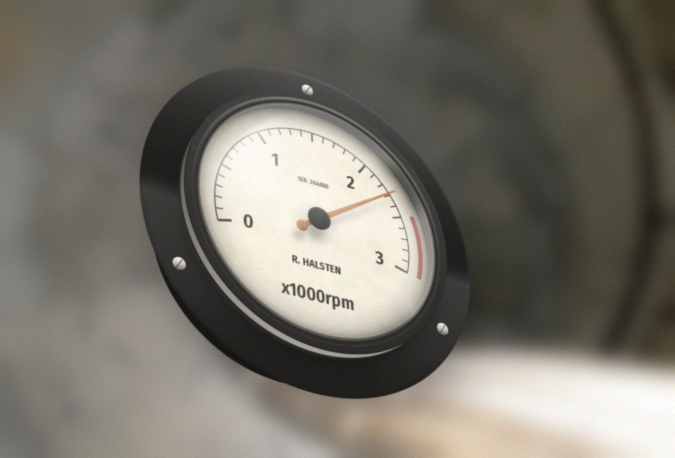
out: **2300** rpm
